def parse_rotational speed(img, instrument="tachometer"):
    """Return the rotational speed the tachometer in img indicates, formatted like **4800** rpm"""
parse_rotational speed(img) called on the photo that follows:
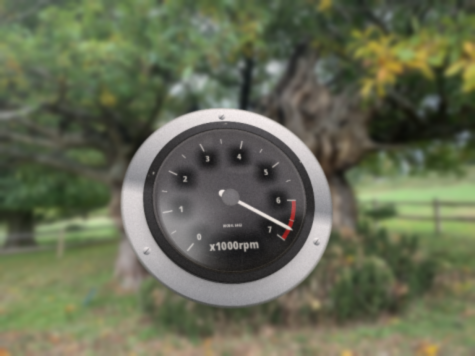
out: **6750** rpm
